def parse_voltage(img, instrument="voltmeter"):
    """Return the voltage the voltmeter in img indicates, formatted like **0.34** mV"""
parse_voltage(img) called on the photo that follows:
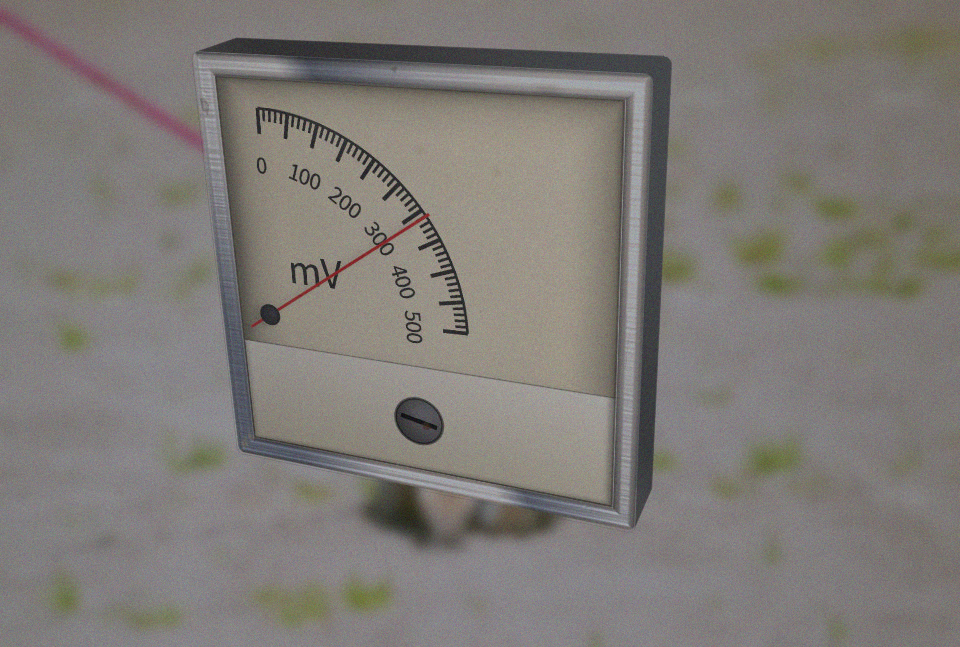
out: **310** mV
